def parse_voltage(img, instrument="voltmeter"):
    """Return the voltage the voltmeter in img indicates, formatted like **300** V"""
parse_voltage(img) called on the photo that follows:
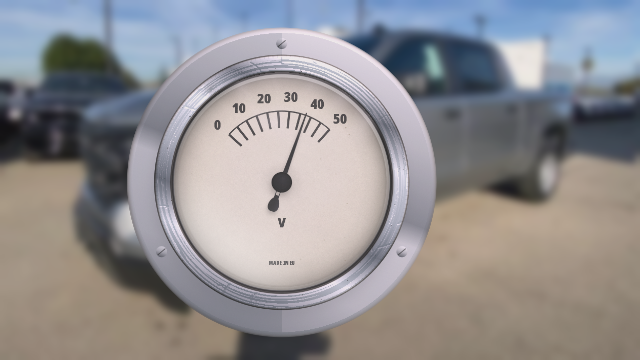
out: **37.5** V
